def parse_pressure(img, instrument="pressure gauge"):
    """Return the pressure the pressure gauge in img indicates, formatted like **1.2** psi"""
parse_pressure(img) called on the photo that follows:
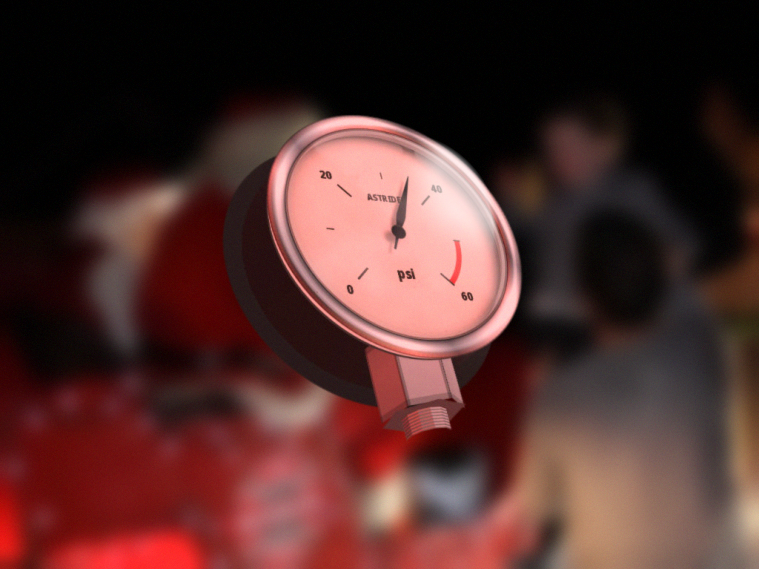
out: **35** psi
